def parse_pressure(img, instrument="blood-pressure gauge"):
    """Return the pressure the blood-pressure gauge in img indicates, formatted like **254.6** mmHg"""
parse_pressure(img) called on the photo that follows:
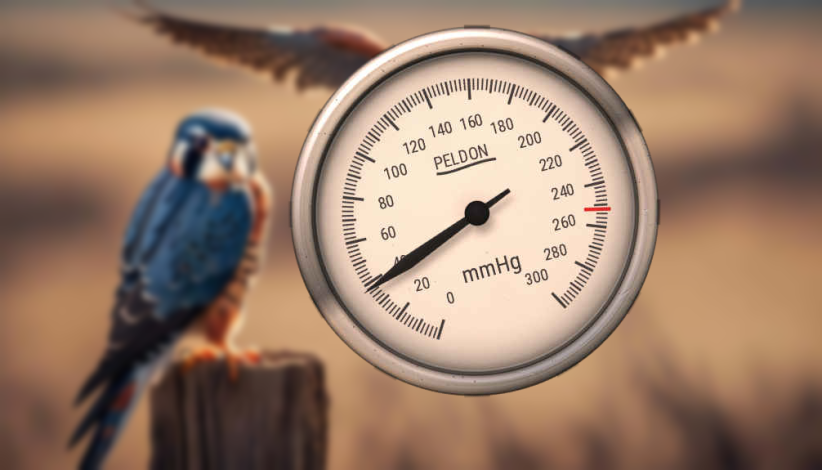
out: **38** mmHg
